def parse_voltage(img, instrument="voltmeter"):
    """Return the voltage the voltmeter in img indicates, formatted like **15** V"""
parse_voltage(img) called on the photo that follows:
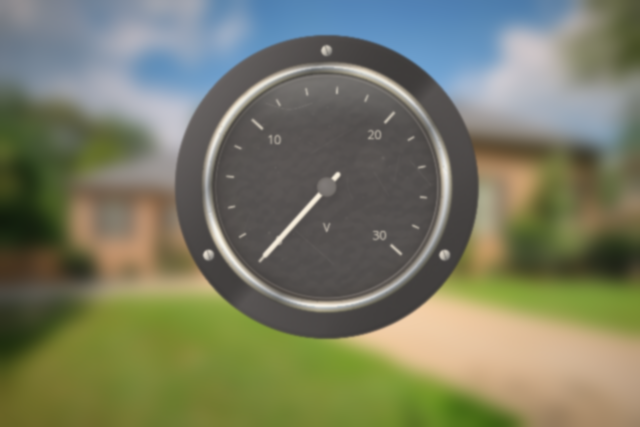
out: **0** V
